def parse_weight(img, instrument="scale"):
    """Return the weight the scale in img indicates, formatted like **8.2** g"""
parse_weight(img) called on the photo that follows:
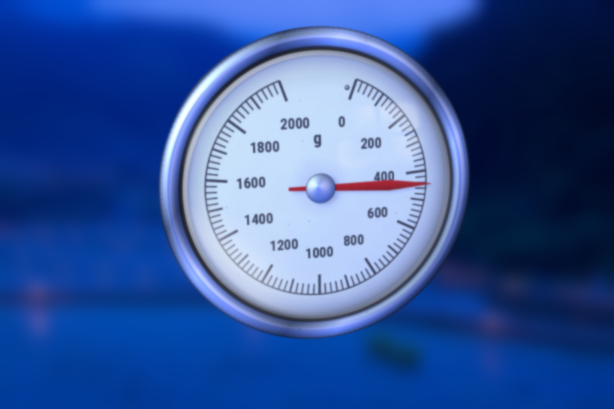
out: **440** g
